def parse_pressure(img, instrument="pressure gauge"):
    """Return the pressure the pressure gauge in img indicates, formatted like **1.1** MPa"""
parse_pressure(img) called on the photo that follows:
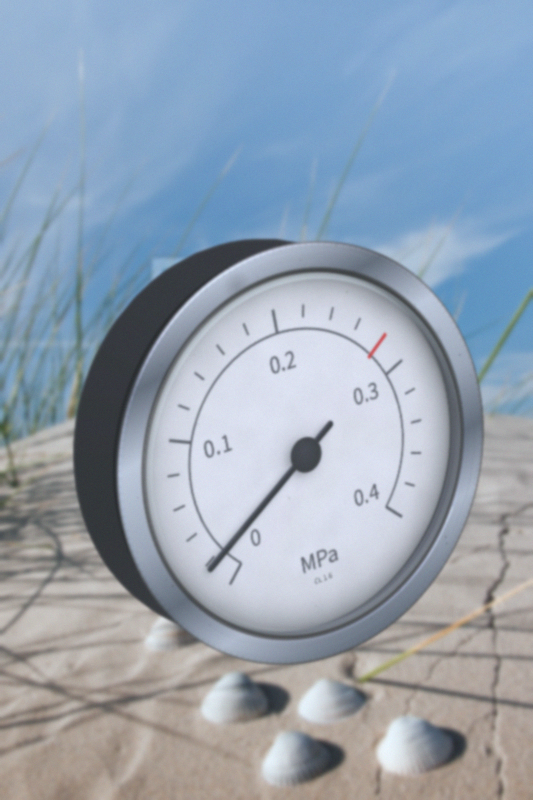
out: **0.02** MPa
